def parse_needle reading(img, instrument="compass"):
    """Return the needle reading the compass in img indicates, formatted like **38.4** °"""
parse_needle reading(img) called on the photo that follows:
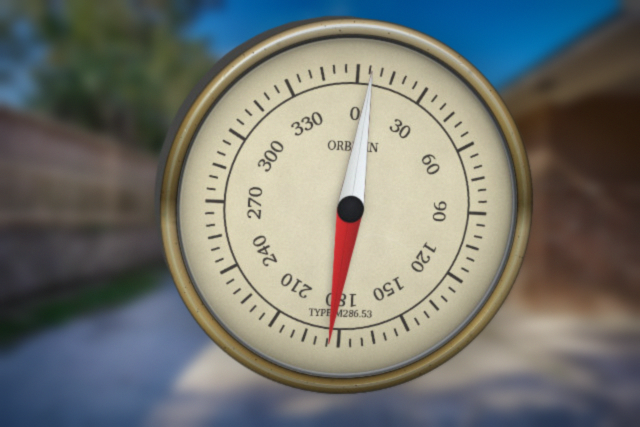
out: **185** °
